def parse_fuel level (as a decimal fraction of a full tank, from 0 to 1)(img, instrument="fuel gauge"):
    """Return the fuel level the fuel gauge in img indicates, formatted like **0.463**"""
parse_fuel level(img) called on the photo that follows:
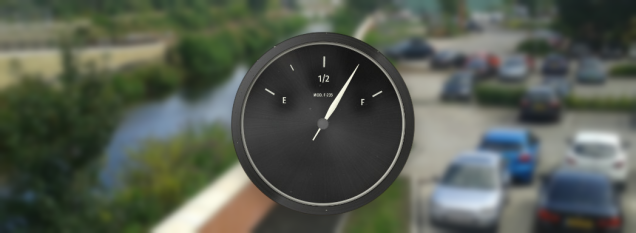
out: **0.75**
